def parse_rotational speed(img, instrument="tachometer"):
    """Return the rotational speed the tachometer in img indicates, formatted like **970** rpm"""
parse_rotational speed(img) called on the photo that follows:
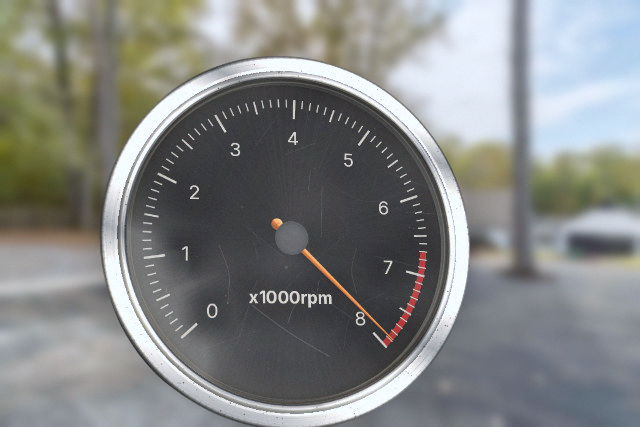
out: **7900** rpm
